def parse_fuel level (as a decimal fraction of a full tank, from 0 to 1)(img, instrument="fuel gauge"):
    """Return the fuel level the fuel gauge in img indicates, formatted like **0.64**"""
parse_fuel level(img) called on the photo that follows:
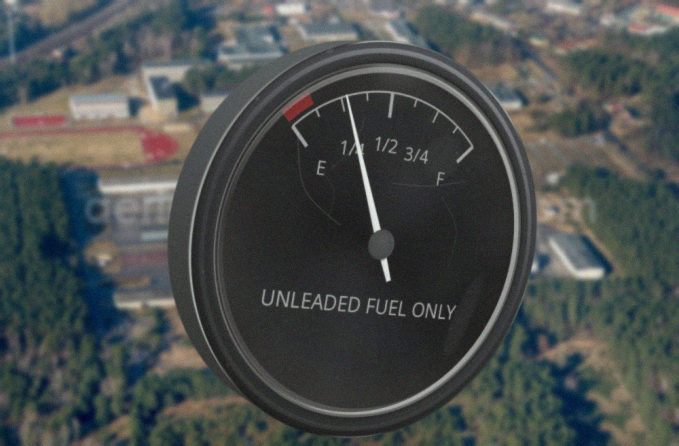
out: **0.25**
